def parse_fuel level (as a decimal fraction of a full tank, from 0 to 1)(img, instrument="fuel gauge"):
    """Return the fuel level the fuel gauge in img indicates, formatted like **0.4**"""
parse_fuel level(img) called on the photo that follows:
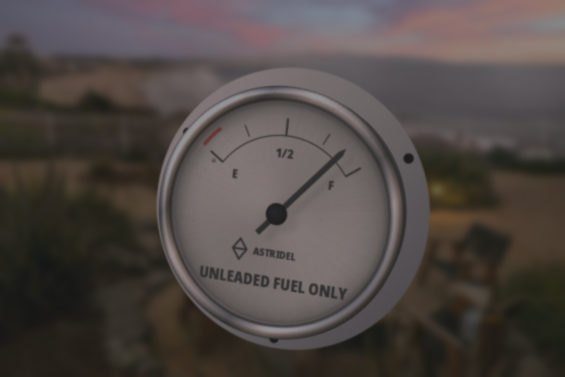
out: **0.875**
